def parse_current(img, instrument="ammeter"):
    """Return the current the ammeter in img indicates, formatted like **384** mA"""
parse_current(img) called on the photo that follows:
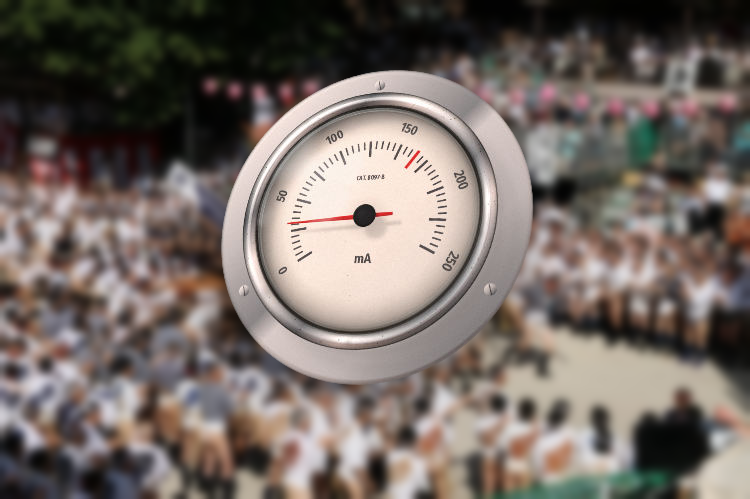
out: **30** mA
